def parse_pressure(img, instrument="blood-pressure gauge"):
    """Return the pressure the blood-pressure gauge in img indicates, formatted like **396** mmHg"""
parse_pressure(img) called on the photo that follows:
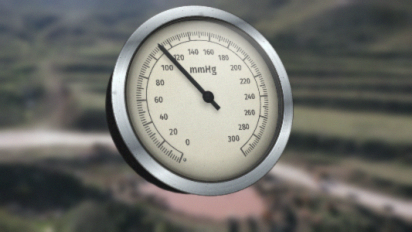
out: **110** mmHg
